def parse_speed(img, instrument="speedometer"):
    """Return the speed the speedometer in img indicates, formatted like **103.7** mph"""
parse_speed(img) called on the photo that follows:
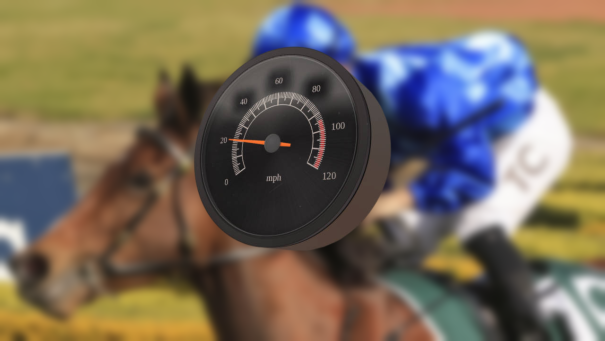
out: **20** mph
